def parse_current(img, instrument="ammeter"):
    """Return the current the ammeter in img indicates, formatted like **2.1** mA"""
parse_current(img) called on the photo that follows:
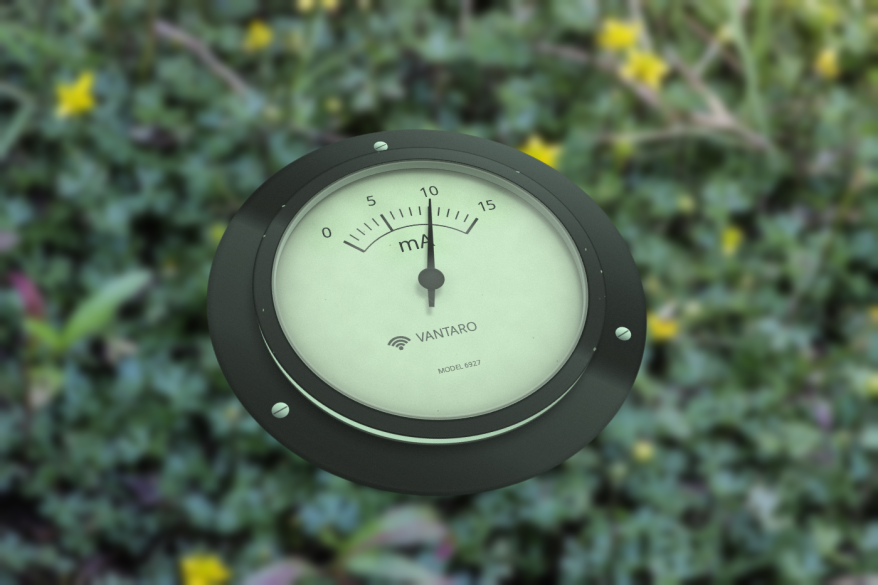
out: **10** mA
